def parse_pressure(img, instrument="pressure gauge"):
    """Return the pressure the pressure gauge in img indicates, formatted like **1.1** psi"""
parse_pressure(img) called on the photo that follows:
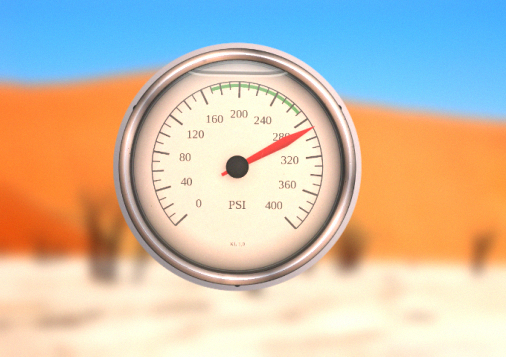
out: **290** psi
